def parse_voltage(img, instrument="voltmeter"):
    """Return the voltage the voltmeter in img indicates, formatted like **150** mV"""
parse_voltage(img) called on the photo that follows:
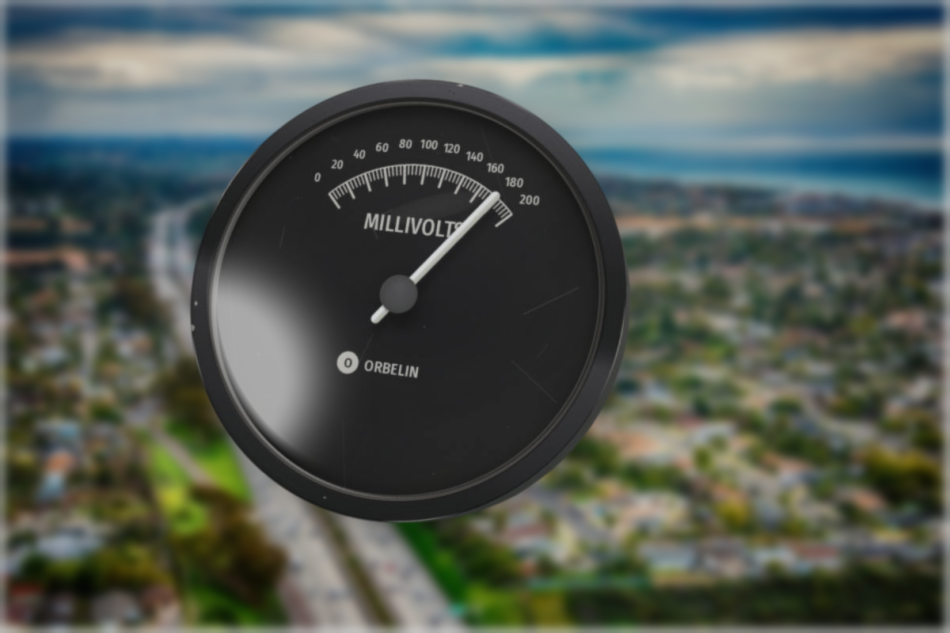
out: **180** mV
